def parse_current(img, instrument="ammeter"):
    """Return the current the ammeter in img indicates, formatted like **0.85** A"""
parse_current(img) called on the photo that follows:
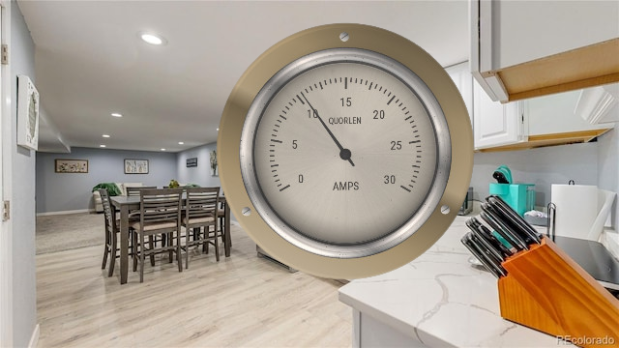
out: **10.5** A
